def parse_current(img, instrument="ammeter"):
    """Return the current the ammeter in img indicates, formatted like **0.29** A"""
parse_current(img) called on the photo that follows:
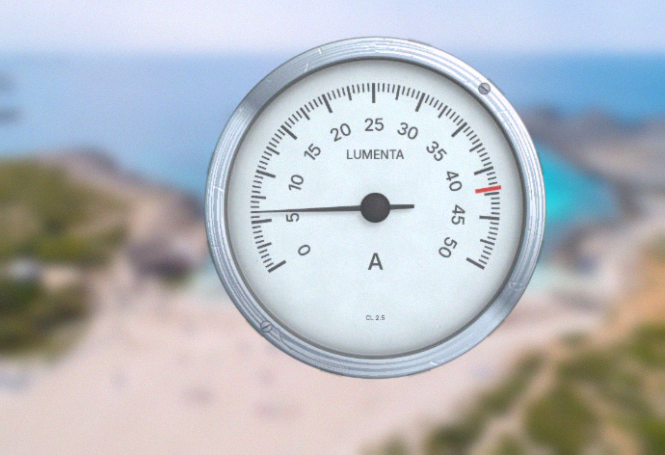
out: **6** A
